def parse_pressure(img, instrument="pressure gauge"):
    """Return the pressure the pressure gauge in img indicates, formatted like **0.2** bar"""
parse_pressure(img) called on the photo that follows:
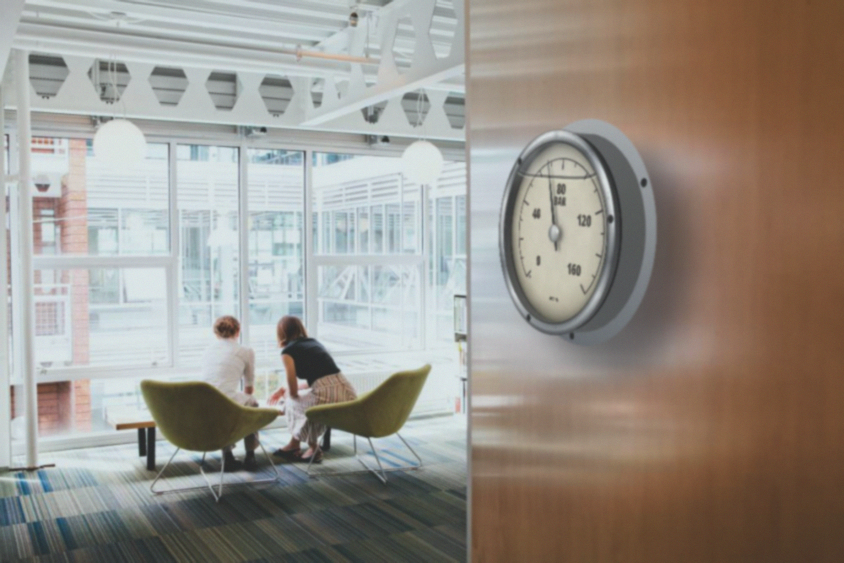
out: **70** bar
